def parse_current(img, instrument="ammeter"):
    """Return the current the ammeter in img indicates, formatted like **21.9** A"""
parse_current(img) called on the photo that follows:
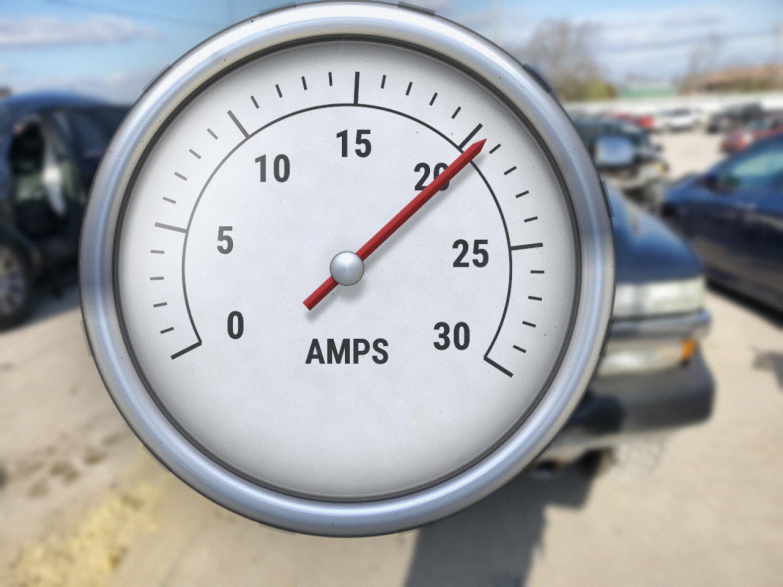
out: **20.5** A
